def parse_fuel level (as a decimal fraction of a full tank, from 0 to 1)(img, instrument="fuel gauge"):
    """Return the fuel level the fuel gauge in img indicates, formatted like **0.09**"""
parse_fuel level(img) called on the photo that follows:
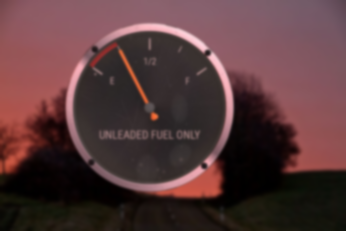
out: **0.25**
